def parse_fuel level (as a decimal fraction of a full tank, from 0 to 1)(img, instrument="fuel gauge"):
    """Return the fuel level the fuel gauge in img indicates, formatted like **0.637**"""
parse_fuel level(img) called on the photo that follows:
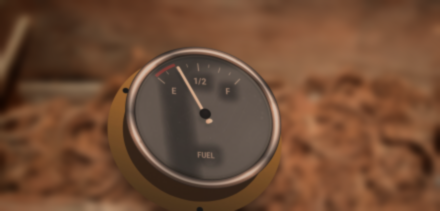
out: **0.25**
